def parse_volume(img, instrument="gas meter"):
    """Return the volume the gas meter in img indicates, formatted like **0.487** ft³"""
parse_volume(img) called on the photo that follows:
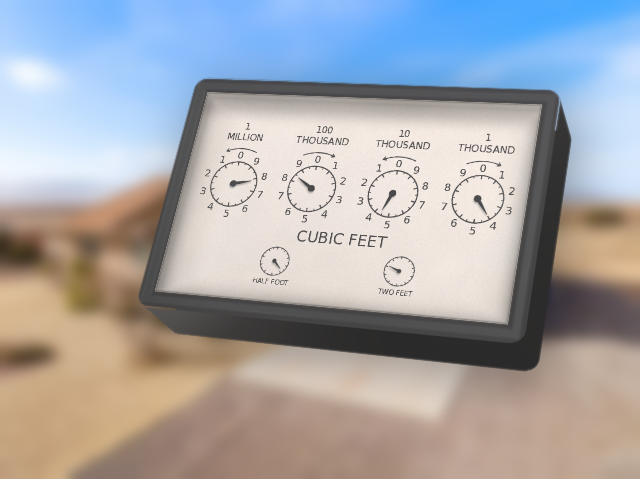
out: **784400** ft³
